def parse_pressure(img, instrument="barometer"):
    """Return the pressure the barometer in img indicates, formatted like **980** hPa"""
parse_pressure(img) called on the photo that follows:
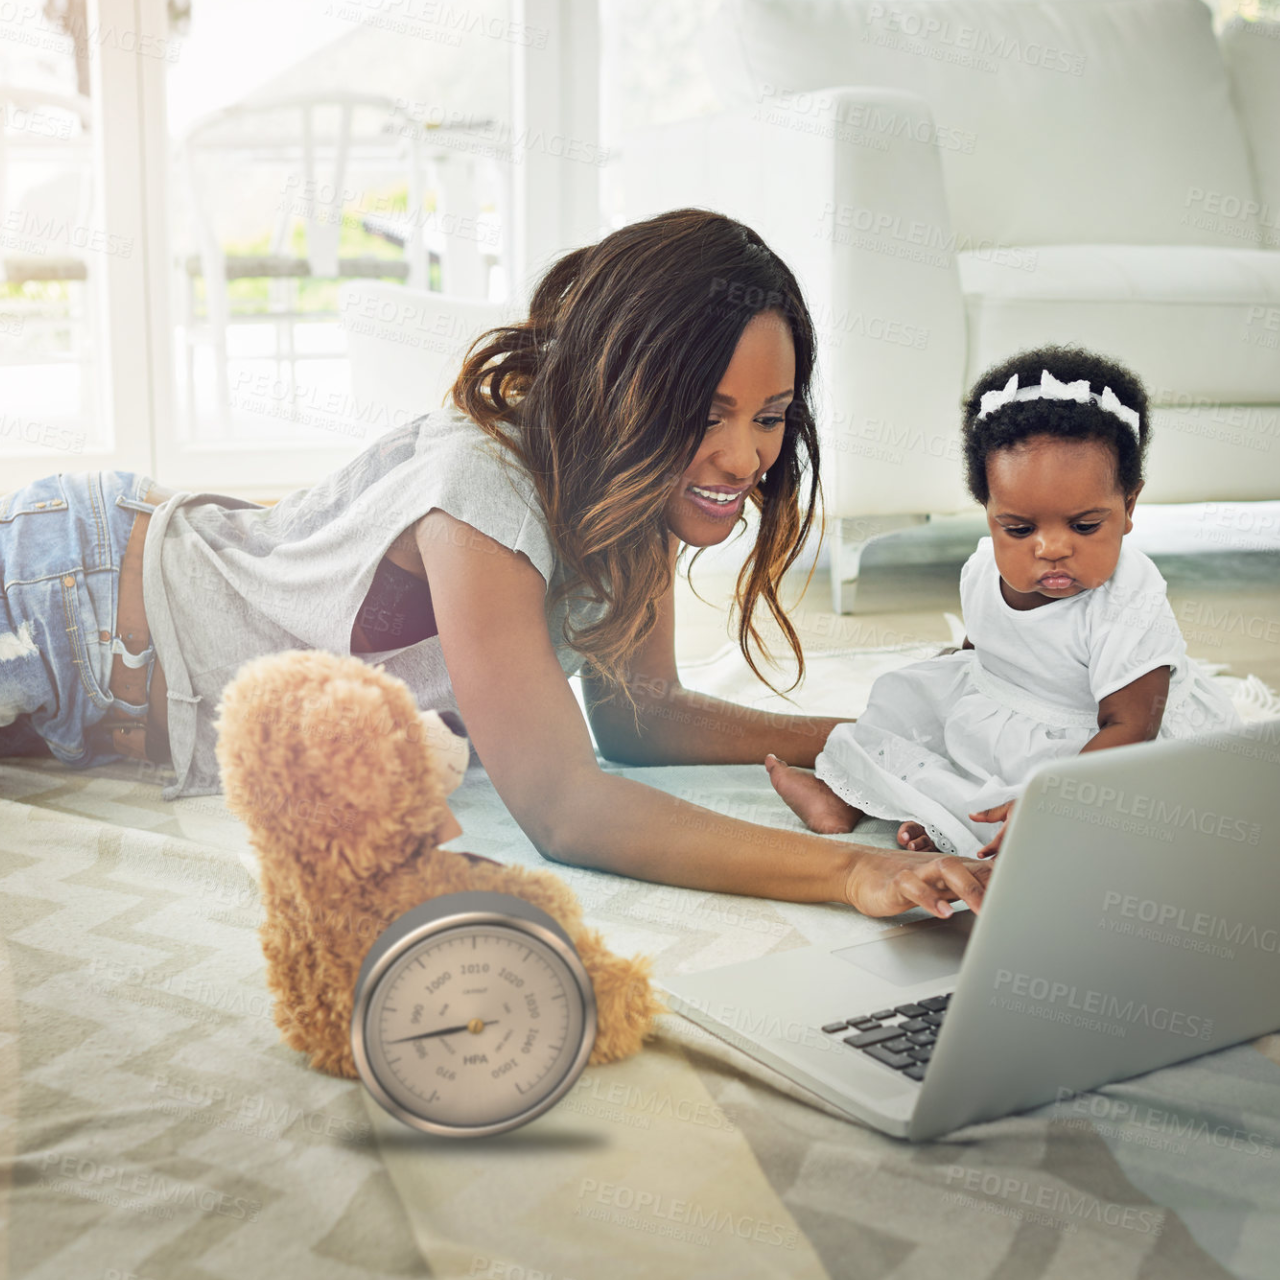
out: **984** hPa
